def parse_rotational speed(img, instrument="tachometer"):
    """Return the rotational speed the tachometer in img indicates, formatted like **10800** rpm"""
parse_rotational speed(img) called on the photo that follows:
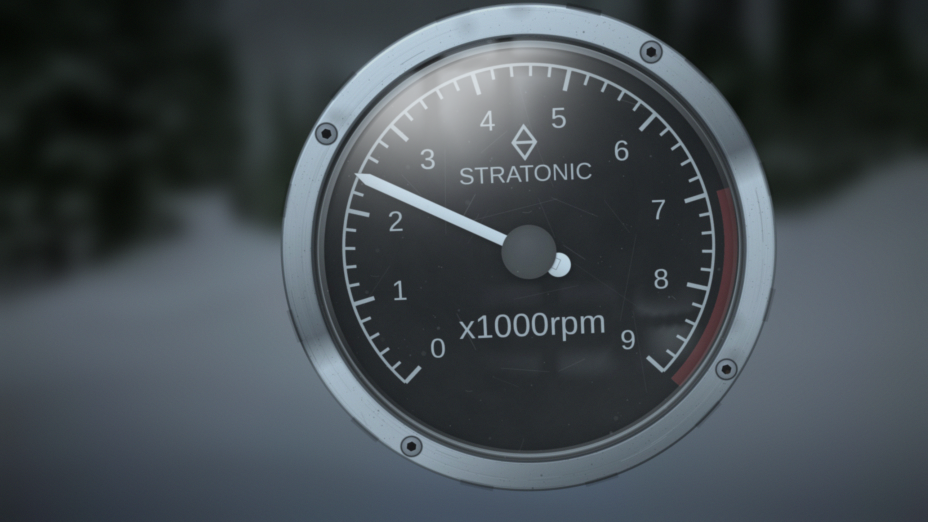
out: **2400** rpm
